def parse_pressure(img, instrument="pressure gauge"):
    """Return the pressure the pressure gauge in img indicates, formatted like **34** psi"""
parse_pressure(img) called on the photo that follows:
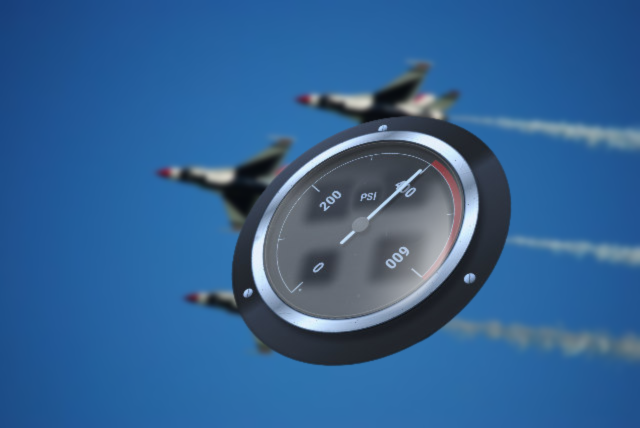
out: **400** psi
